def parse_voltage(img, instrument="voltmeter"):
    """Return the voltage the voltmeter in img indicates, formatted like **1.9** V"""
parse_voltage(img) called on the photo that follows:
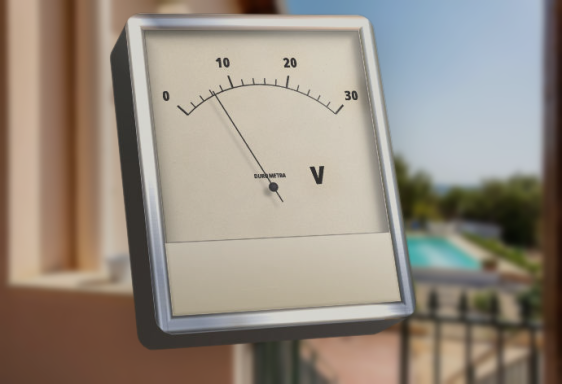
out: **6** V
